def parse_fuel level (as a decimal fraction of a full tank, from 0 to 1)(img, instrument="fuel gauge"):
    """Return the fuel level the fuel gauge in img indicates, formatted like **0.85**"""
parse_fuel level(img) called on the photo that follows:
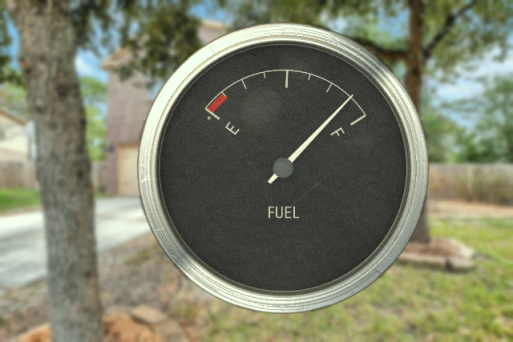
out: **0.875**
